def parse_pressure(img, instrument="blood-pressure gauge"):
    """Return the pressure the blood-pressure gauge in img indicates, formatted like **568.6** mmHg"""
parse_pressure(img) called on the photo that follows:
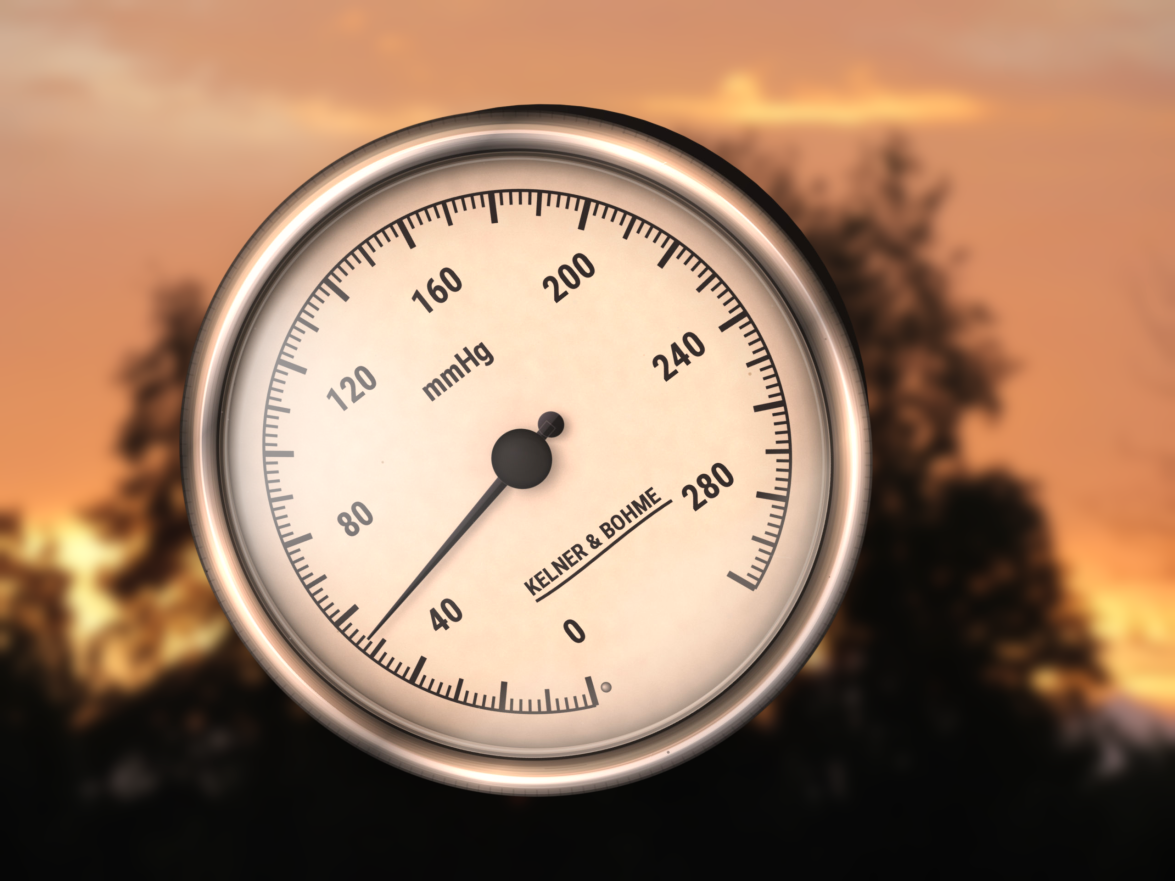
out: **53** mmHg
